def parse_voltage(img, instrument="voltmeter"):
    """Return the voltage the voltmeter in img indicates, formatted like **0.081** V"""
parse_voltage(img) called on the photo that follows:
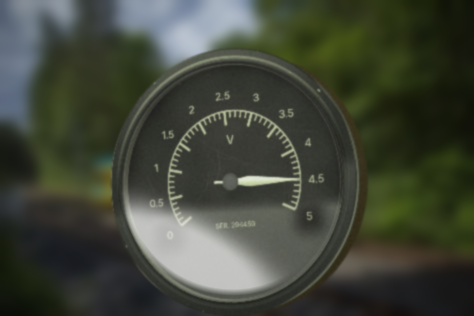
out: **4.5** V
